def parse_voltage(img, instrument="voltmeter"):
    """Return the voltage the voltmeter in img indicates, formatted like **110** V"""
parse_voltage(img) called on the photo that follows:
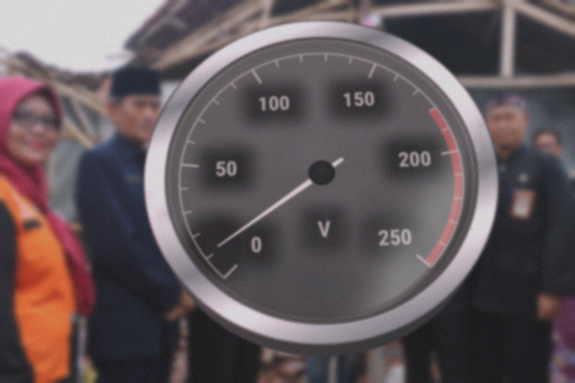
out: **10** V
